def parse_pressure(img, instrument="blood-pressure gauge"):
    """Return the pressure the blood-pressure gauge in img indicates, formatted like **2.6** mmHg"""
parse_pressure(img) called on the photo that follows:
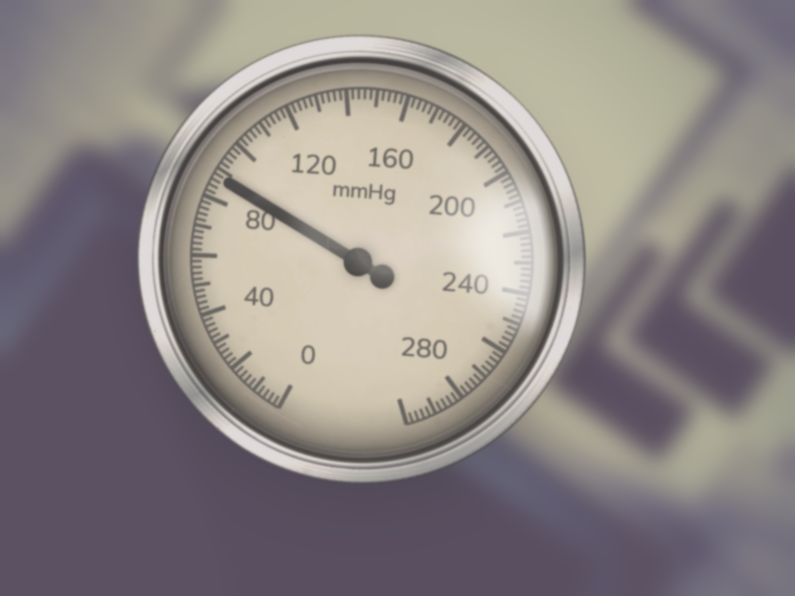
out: **88** mmHg
